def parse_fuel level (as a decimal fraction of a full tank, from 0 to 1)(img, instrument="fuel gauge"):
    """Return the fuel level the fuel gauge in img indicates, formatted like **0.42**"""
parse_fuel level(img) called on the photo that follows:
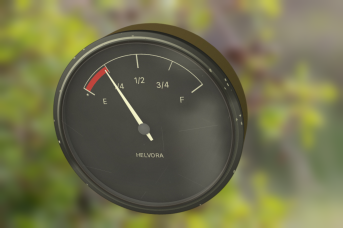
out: **0.25**
